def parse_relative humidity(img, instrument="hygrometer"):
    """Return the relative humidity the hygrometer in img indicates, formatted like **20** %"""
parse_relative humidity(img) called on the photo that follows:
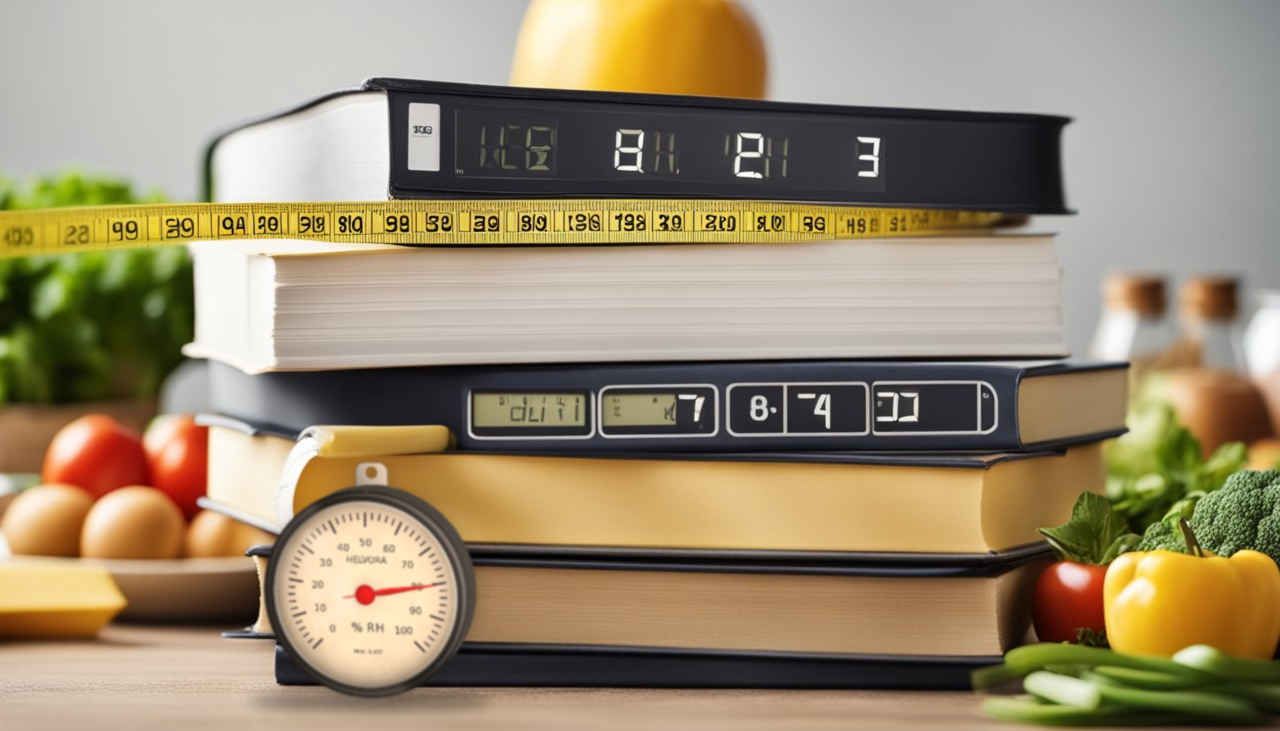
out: **80** %
